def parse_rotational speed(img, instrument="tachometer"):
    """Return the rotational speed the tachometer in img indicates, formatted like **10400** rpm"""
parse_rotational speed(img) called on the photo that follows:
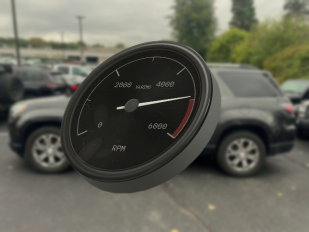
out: **5000** rpm
